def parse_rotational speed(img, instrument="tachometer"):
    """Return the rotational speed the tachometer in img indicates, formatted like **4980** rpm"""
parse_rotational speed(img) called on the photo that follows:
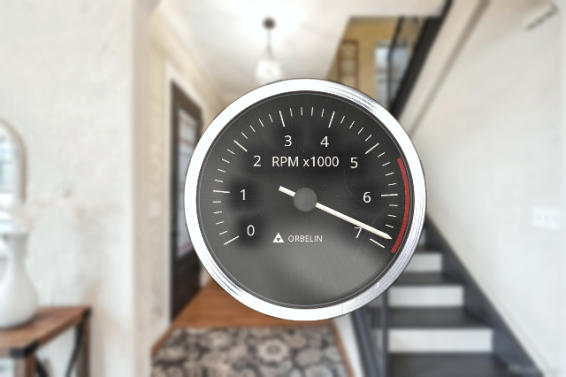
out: **6800** rpm
